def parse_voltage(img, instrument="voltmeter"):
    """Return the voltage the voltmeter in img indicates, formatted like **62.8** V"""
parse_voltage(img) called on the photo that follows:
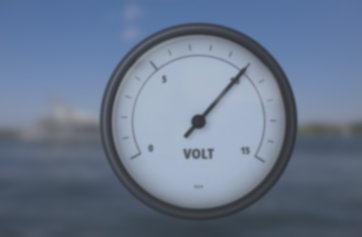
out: **10** V
